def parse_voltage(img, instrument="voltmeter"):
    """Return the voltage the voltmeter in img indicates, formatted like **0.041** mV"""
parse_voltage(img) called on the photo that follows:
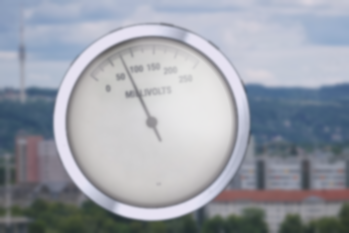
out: **75** mV
